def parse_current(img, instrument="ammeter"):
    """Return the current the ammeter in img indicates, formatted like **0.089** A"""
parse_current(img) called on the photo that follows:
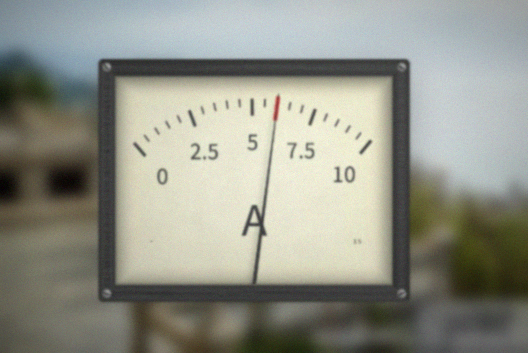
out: **6** A
